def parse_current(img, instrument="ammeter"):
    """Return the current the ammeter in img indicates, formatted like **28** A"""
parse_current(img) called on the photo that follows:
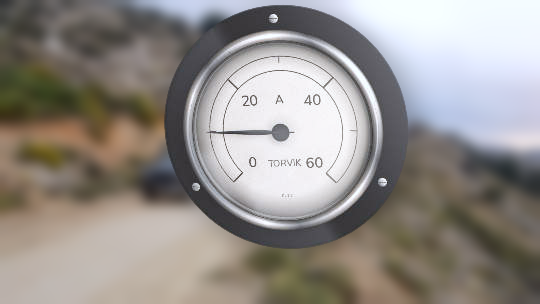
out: **10** A
